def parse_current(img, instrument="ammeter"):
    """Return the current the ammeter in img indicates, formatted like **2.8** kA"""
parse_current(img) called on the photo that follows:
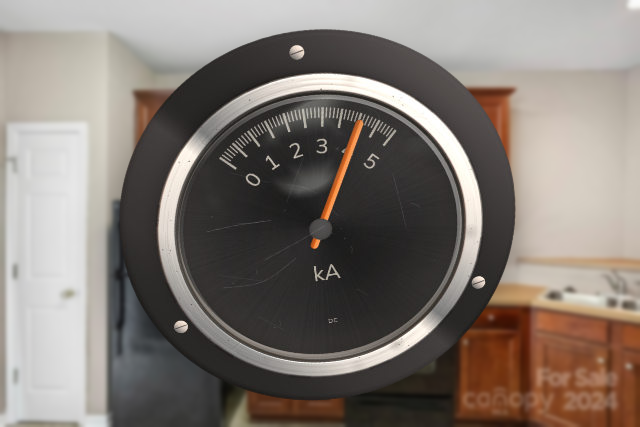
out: **4** kA
